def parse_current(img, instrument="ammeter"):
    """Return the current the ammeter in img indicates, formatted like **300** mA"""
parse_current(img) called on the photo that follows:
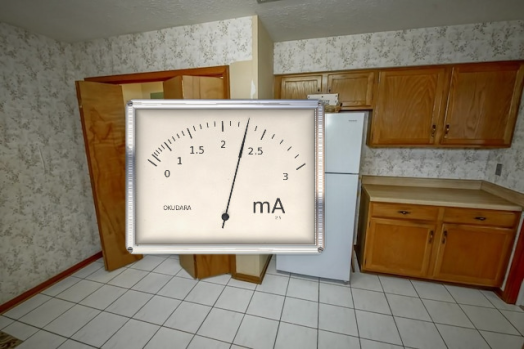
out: **2.3** mA
